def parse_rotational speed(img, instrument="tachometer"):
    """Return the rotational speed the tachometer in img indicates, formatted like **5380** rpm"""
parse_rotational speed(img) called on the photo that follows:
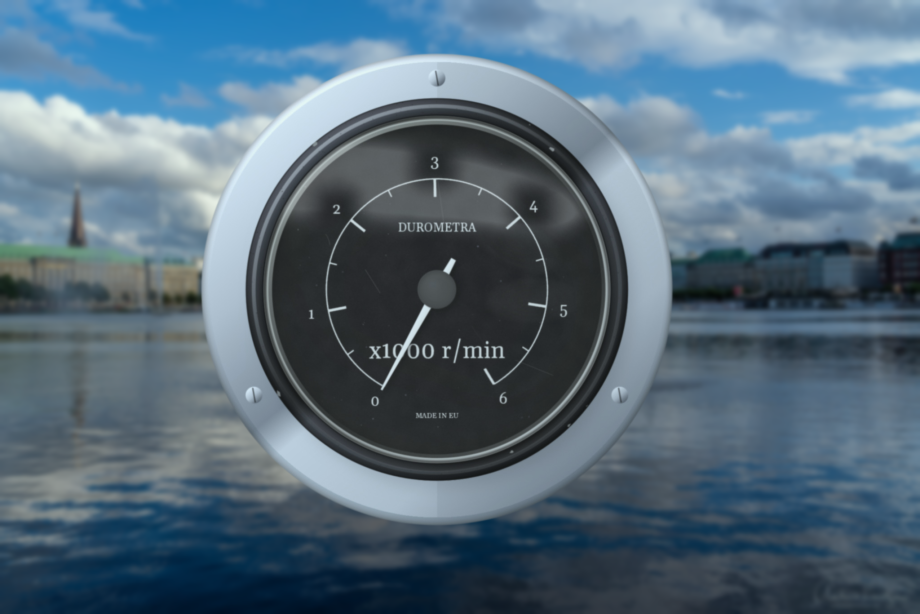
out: **0** rpm
